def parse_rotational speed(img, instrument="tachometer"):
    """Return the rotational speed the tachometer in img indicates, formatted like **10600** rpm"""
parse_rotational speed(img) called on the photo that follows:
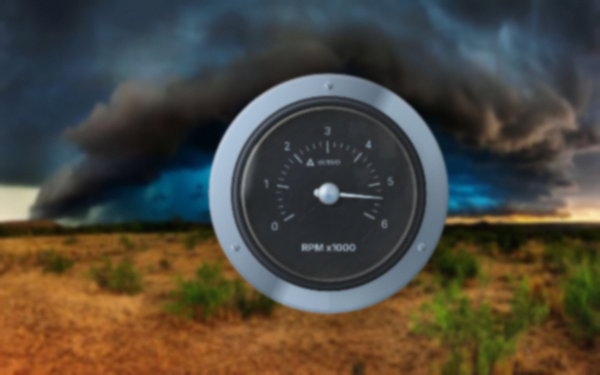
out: **5400** rpm
